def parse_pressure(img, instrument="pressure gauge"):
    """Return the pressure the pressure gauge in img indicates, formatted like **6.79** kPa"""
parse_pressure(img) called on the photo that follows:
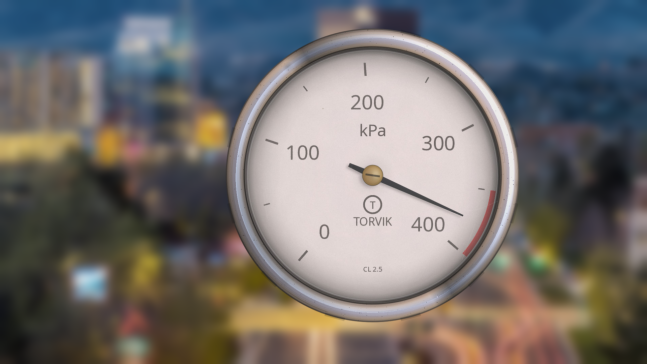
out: **375** kPa
